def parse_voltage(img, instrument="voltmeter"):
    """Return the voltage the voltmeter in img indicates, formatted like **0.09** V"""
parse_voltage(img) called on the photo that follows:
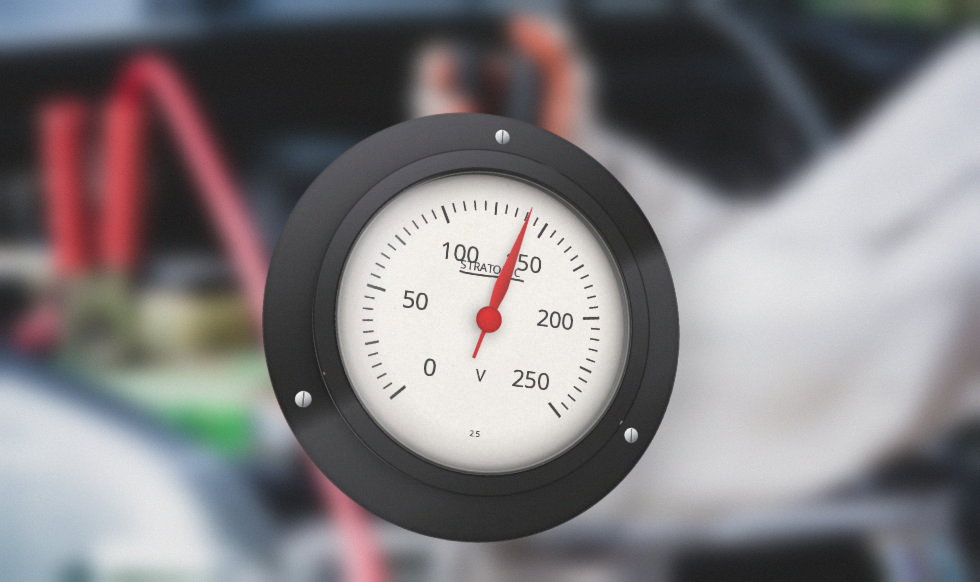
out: **140** V
